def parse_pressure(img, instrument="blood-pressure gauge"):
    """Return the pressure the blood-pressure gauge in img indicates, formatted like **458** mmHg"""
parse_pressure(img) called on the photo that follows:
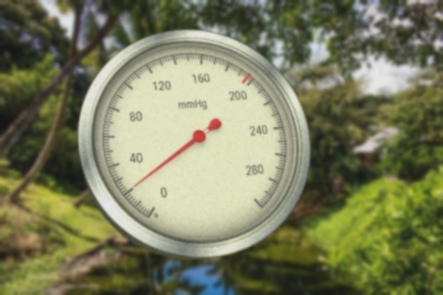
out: **20** mmHg
